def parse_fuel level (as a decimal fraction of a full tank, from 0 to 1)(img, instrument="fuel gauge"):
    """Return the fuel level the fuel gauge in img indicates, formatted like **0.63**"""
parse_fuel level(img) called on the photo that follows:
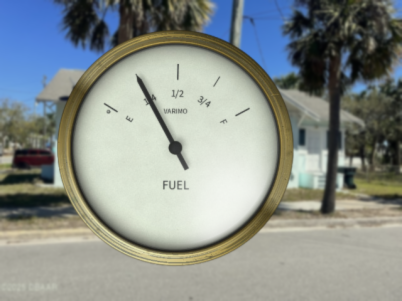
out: **0.25**
